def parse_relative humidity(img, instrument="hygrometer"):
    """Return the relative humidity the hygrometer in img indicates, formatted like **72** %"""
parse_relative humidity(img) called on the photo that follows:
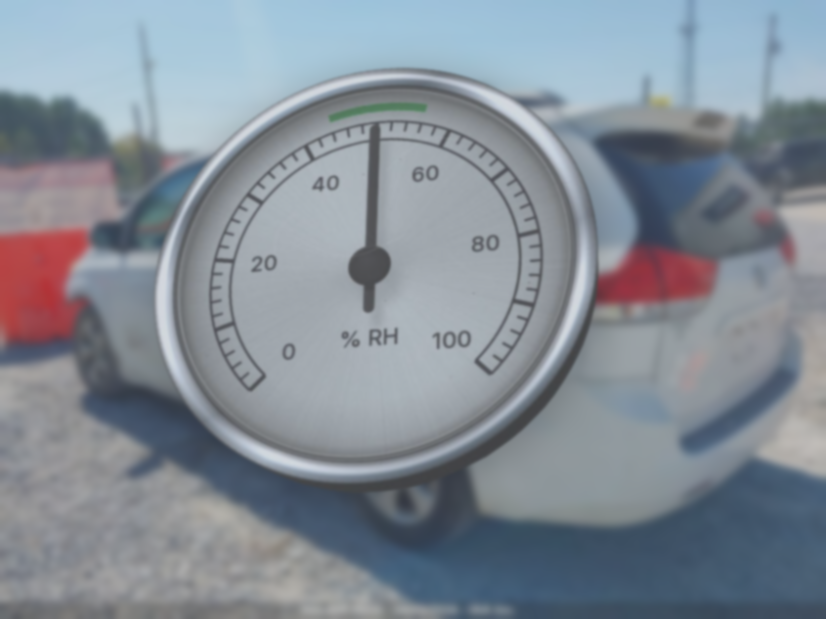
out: **50** %
